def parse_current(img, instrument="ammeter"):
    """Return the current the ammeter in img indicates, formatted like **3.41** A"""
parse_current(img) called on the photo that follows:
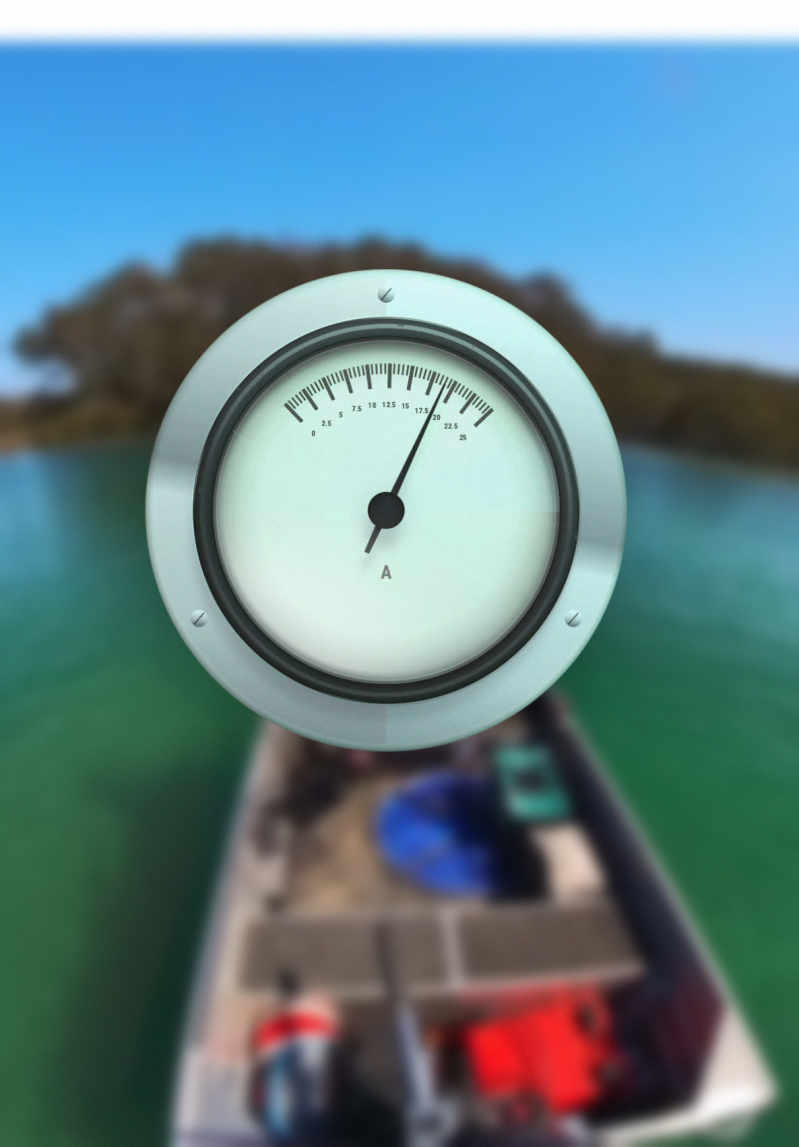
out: **19** A
